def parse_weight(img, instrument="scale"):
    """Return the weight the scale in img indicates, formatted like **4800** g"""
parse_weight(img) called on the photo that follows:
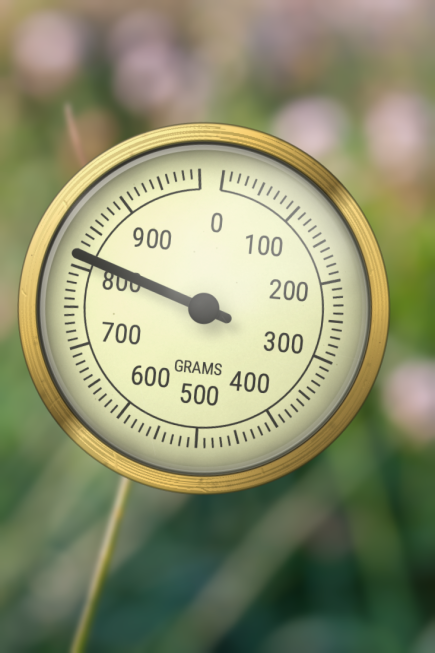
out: **815** g
